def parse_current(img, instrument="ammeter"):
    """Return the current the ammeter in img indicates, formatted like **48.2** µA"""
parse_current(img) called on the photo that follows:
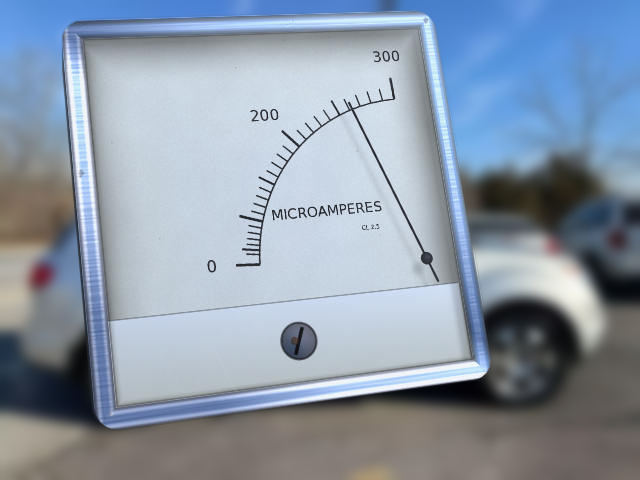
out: **260** µA
